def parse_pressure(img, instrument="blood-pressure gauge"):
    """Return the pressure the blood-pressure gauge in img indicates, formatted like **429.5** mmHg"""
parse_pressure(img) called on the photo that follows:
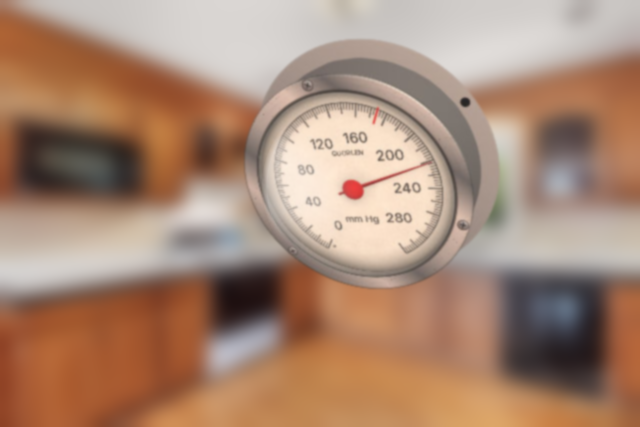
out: **220** mmHg
